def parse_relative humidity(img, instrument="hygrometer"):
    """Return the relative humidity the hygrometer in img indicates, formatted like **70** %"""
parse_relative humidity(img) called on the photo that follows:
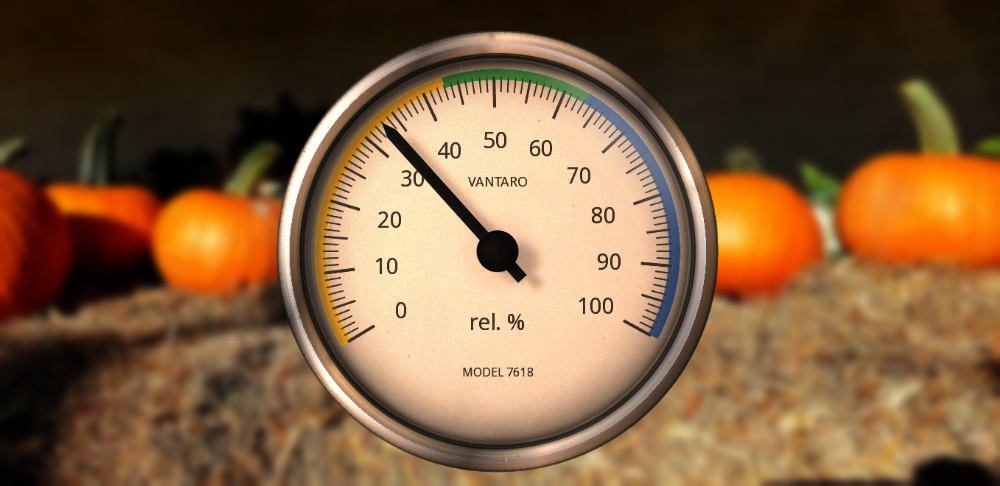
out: **33** %
